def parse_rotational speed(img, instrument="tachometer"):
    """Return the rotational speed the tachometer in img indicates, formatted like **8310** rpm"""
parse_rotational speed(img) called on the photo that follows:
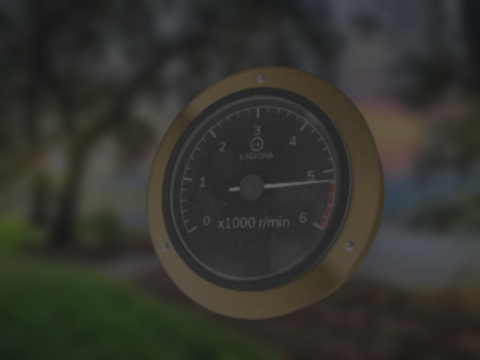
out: **5200** rpm
